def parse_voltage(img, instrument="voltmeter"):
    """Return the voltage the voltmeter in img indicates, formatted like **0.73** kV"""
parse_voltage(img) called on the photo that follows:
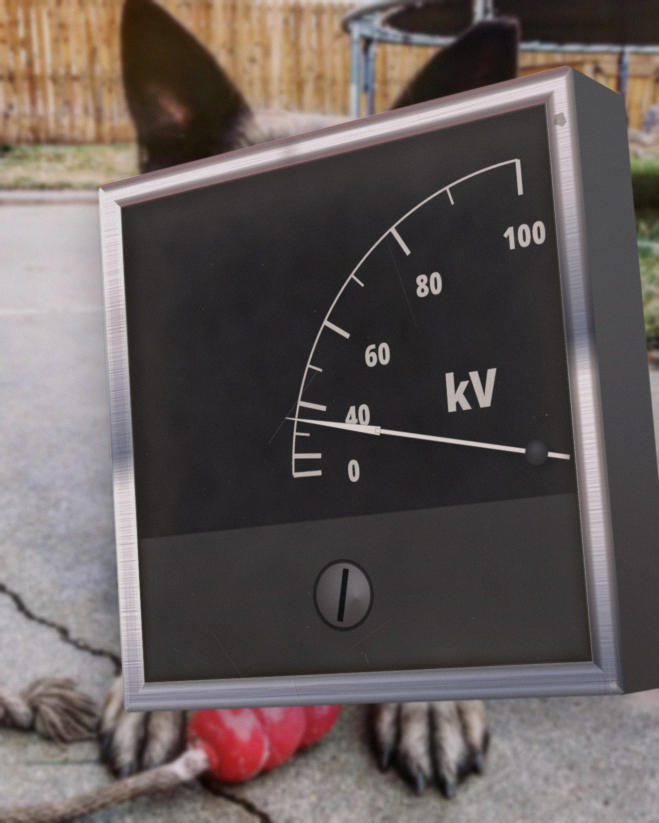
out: **35** kV
